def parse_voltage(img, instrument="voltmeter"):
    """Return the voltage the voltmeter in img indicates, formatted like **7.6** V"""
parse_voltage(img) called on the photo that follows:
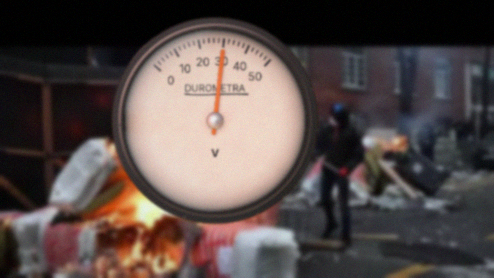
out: **30** V
